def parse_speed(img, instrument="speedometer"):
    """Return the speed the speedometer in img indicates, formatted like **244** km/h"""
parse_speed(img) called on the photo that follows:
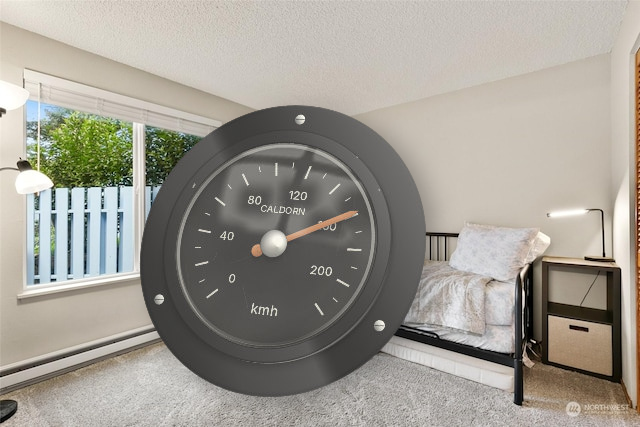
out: **160** km/h
